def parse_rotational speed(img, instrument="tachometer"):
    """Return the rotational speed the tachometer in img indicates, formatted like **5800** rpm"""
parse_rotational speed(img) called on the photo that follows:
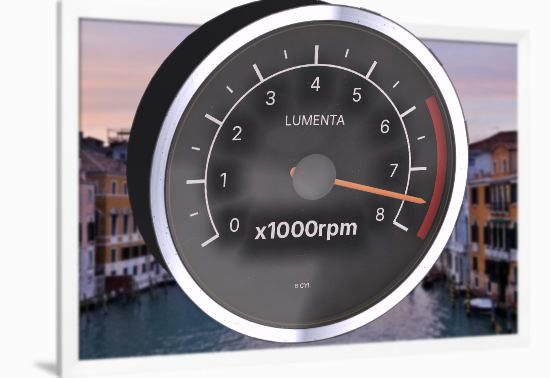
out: **7500** rpm
